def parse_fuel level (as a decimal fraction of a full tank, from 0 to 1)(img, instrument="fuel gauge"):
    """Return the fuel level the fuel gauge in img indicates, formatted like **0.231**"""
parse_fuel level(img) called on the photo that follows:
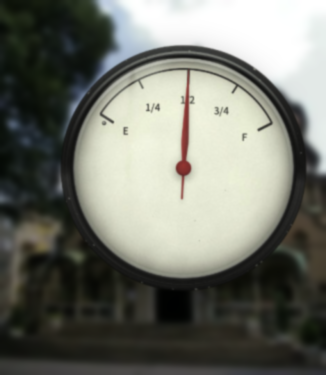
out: **0.5**
